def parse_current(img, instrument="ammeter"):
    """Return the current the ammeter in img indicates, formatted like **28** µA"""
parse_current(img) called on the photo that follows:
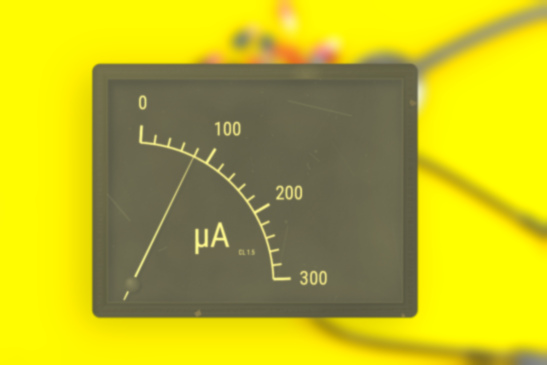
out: **80** µA
